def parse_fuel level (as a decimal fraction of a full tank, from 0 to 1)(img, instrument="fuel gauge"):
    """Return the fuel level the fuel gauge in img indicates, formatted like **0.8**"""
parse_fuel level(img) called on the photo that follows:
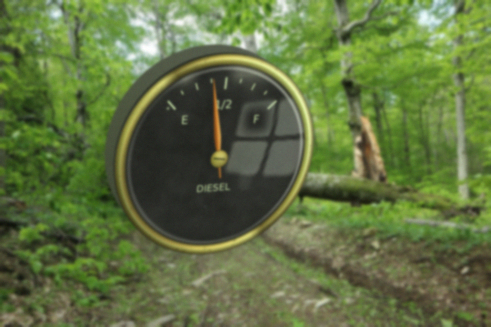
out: **0.375**
